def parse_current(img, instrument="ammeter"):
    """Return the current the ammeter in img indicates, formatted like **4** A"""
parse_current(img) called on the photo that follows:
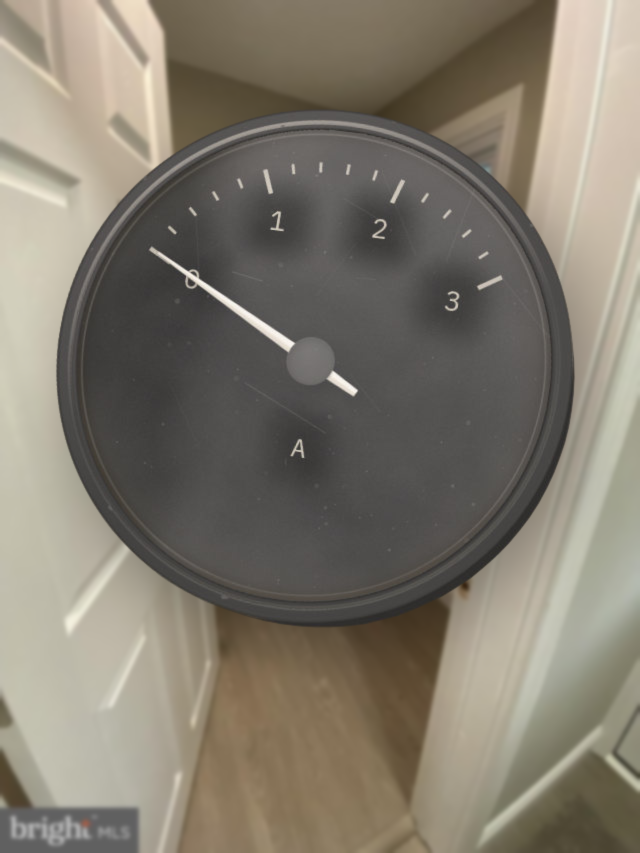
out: **0** A
